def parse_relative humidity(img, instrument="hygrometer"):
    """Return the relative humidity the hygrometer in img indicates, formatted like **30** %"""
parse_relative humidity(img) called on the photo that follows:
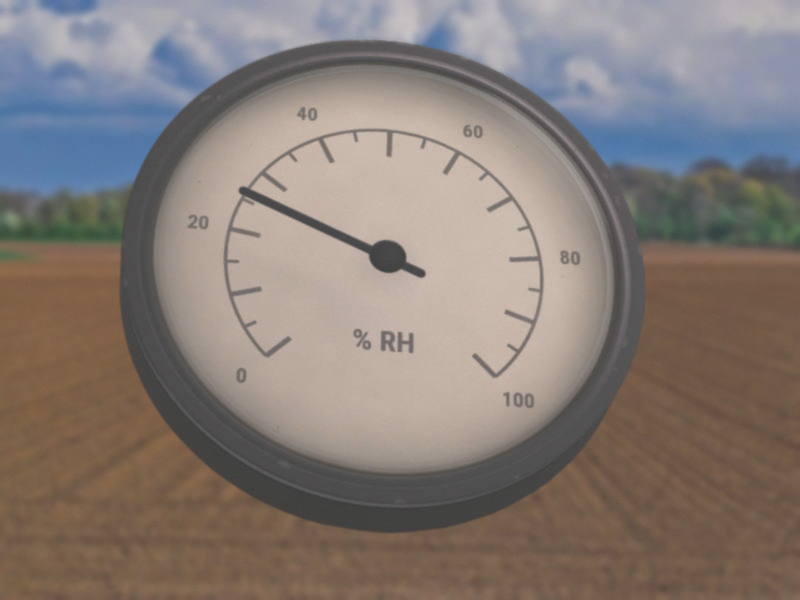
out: **25** %
